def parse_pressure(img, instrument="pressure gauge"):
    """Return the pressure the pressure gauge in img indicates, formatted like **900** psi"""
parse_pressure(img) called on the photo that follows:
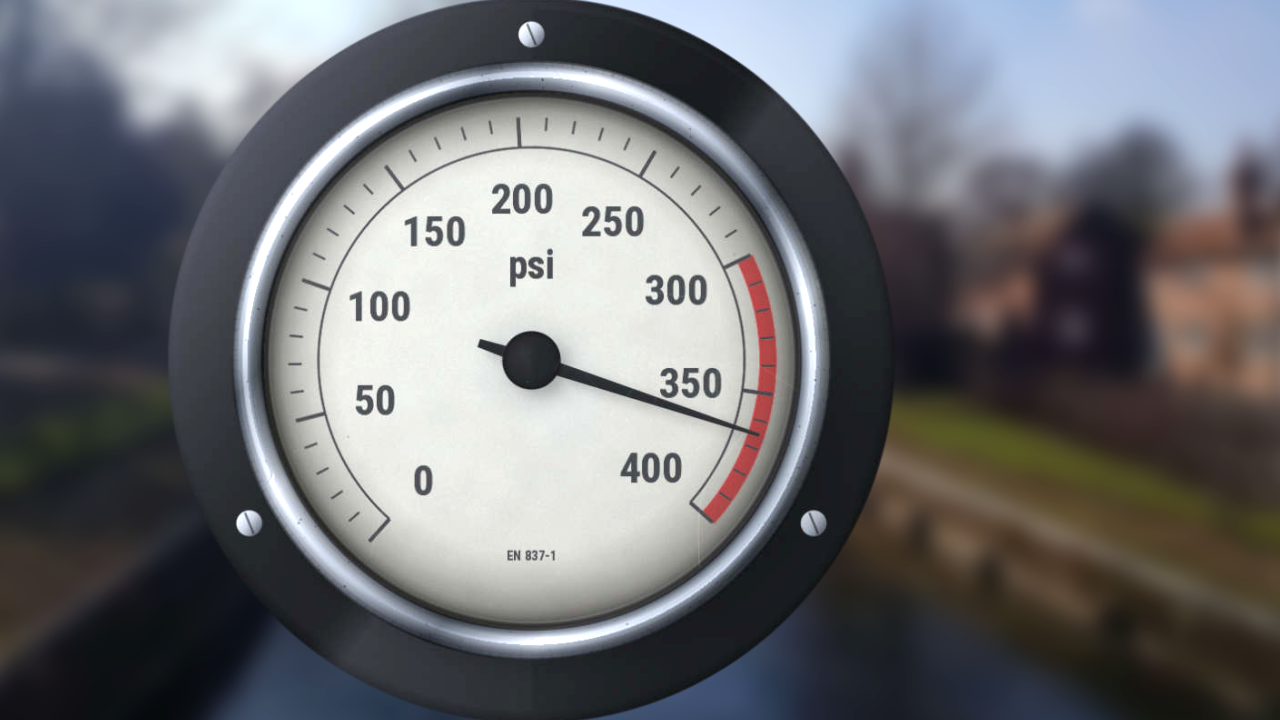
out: **365** psi
